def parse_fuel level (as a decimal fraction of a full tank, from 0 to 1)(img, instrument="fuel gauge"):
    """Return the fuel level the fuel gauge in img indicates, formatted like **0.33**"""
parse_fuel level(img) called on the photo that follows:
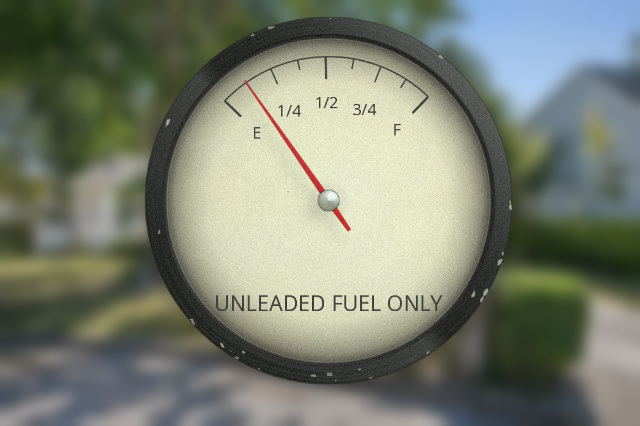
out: **0.125**
